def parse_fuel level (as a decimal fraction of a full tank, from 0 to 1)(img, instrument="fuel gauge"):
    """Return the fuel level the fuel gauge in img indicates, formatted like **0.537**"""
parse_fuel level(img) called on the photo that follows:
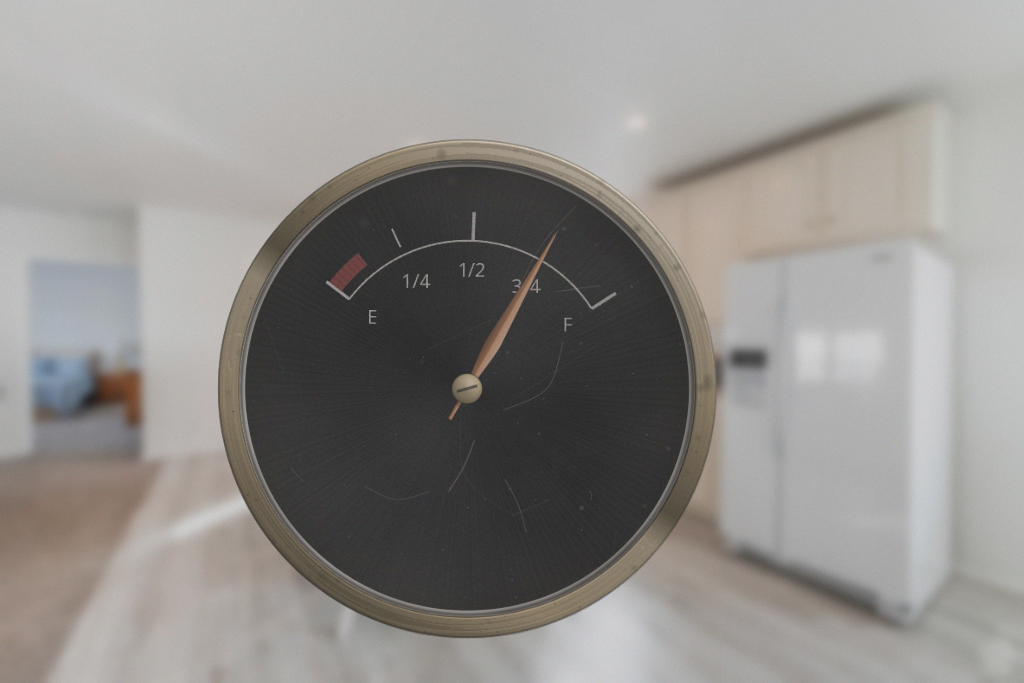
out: **0.75**
